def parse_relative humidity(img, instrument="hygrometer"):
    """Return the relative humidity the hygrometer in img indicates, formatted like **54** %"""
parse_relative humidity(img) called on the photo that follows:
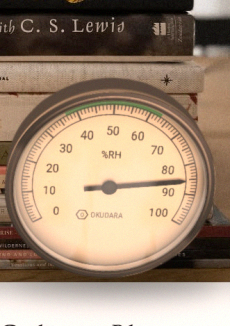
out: **85** %
